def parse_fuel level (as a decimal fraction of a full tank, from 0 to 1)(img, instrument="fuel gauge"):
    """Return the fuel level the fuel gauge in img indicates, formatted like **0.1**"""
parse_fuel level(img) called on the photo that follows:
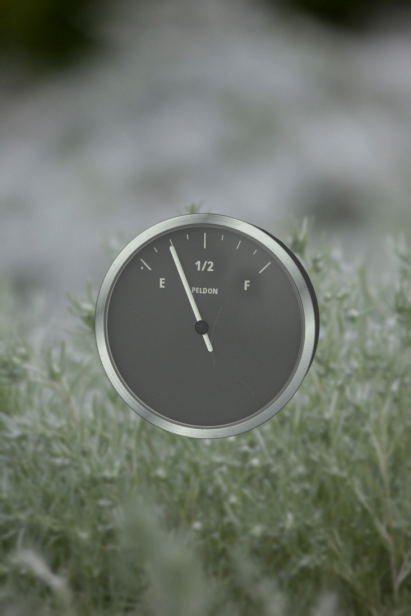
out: **0.25**
